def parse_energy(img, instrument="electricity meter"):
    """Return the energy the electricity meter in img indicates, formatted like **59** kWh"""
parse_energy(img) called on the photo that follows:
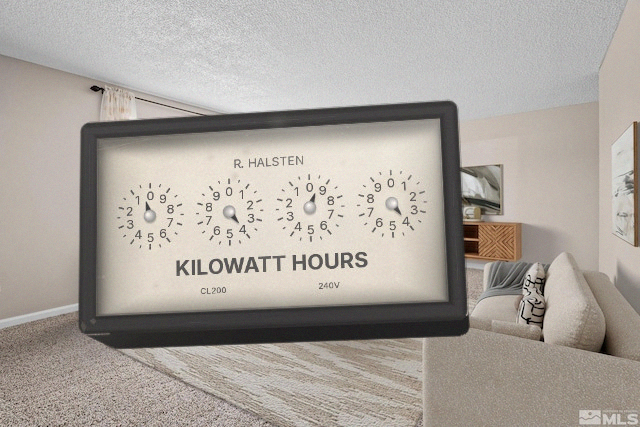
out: **394** kWh
